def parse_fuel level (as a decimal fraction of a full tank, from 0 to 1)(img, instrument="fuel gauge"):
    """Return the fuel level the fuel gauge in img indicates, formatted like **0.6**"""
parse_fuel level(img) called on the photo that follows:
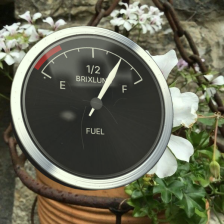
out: **0.75**
